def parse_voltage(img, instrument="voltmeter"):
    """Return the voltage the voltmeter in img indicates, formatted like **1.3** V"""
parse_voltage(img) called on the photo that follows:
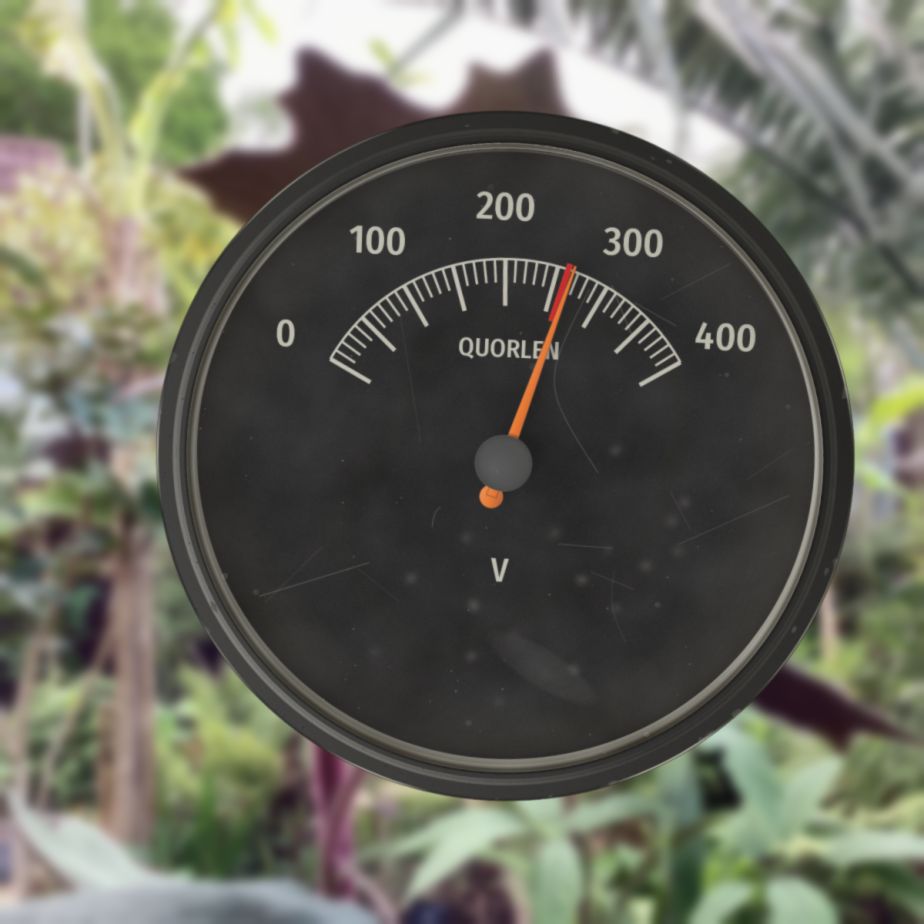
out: **265** V
